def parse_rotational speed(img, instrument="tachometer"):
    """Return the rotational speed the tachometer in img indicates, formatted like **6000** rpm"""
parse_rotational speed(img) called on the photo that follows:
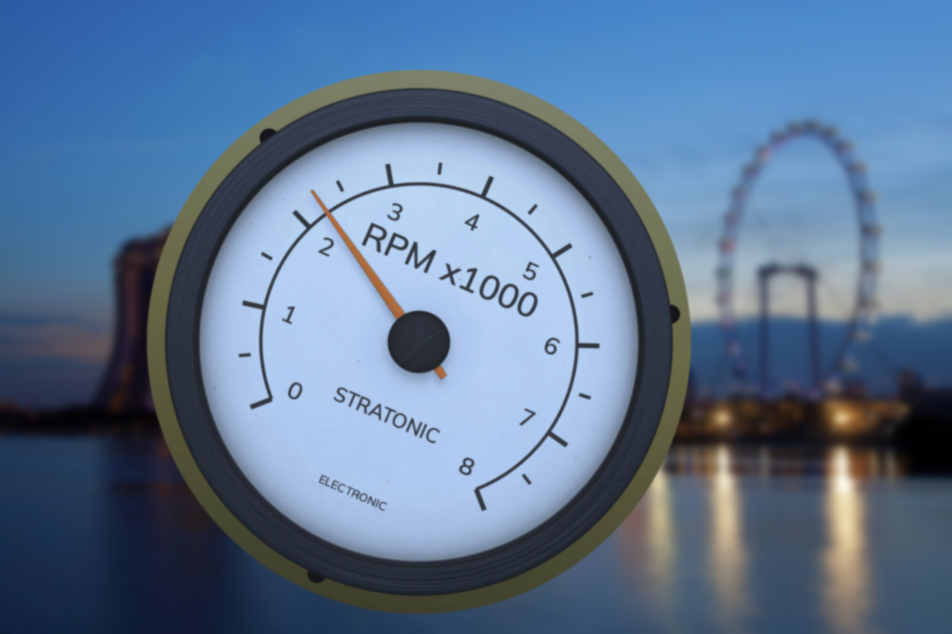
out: **2250** rpm
